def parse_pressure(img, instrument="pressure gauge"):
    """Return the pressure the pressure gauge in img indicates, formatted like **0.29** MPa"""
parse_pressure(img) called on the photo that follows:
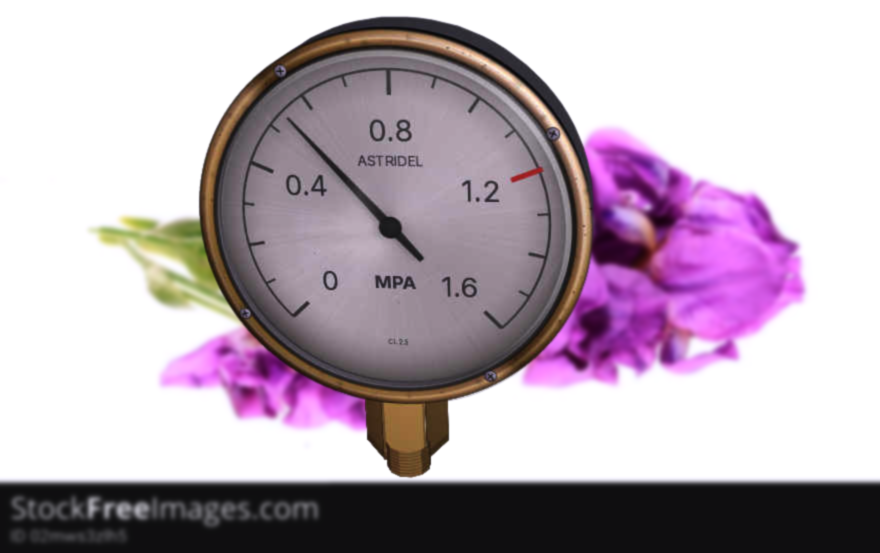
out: **0.55** MPa
